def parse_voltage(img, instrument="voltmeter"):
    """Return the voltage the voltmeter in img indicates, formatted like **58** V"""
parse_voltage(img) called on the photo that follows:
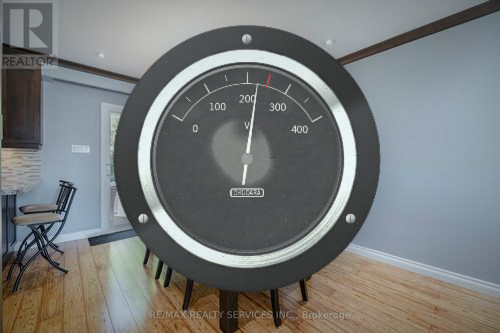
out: **225** V
